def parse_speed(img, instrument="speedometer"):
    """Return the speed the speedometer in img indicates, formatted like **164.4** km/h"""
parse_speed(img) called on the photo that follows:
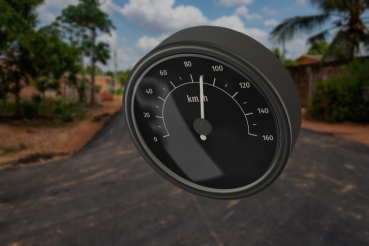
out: **90** km/h
